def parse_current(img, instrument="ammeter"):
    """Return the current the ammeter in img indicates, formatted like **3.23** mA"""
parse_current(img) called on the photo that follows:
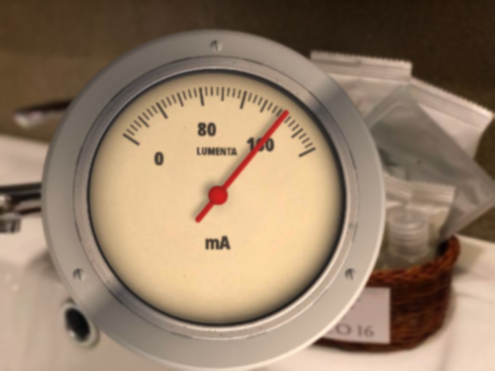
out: **160** mA
